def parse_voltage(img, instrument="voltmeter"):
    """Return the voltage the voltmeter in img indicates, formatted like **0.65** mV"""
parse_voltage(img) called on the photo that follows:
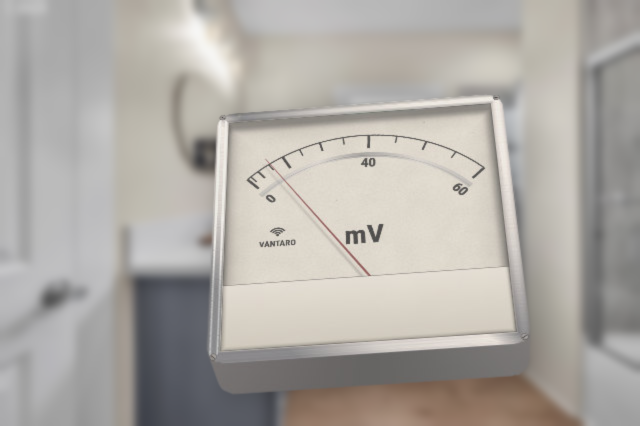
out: **15** mV
